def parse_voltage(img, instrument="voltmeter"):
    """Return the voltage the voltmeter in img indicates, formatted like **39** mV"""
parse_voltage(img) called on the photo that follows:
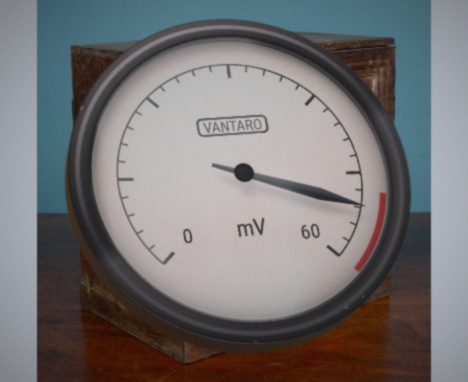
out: **54** mV
